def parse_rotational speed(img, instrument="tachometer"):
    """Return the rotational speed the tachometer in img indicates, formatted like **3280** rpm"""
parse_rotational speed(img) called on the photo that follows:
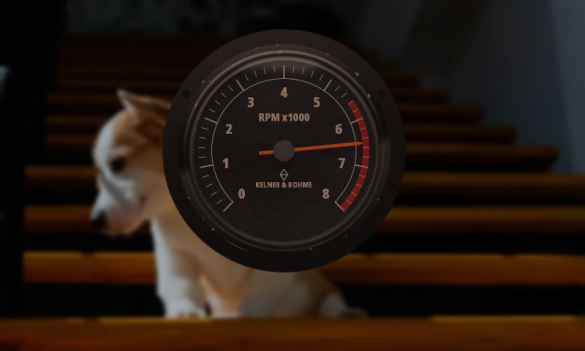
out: **6500** rpm
